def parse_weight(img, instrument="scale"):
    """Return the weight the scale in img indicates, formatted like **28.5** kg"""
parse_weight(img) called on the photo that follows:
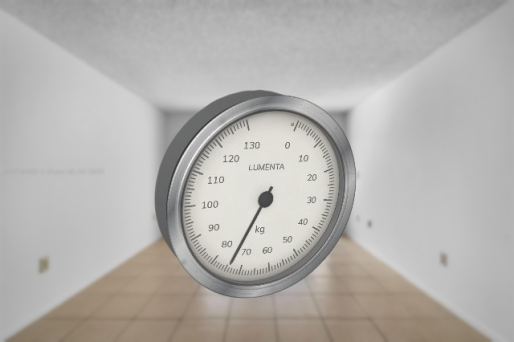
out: **75** kg
